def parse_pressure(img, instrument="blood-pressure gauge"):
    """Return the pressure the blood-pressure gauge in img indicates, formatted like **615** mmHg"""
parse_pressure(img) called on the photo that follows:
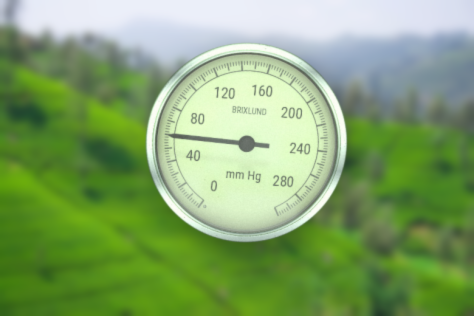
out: **60** mmHg
